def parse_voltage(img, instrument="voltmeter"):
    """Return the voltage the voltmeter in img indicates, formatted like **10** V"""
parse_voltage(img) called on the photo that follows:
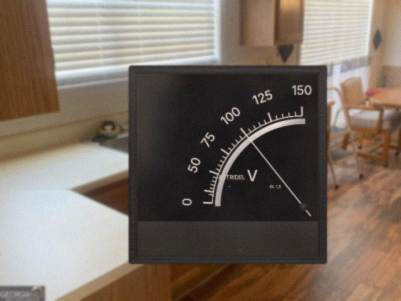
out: **100** V
